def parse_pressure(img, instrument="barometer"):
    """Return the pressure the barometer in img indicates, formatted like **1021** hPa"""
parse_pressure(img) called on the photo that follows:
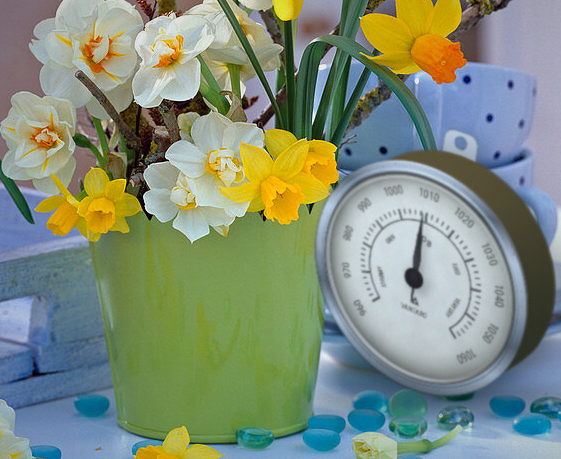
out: **1010** hPa
